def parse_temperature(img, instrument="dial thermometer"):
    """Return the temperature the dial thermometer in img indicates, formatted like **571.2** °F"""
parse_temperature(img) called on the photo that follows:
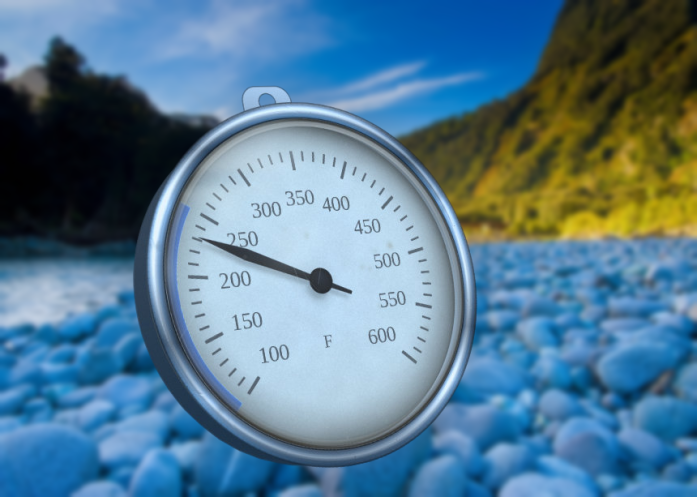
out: **230** °F
